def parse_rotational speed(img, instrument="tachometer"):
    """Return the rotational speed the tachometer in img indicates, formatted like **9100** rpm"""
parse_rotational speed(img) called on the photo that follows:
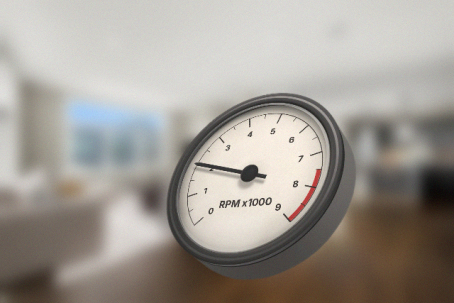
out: **2000** rpm
